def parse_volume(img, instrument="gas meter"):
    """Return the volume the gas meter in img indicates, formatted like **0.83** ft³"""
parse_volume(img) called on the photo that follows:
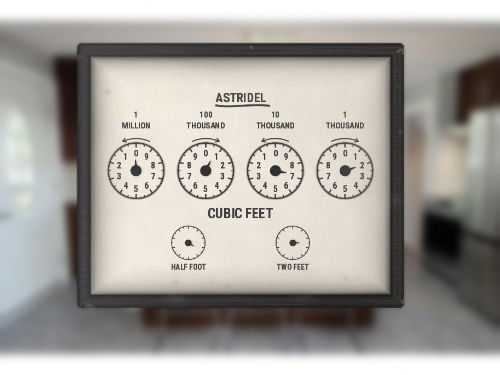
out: **7200** ft³
